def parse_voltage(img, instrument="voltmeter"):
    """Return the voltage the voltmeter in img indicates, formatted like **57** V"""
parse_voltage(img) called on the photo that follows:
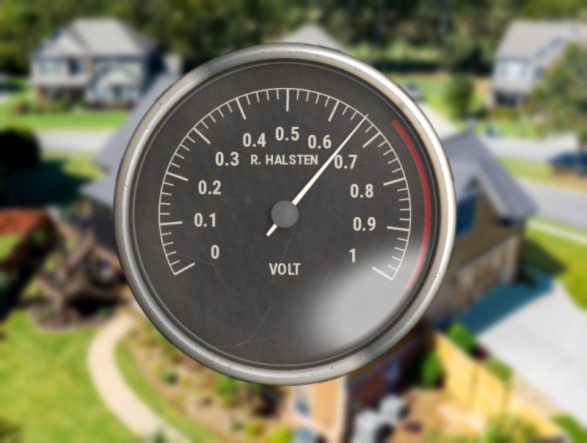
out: **0.66** V
